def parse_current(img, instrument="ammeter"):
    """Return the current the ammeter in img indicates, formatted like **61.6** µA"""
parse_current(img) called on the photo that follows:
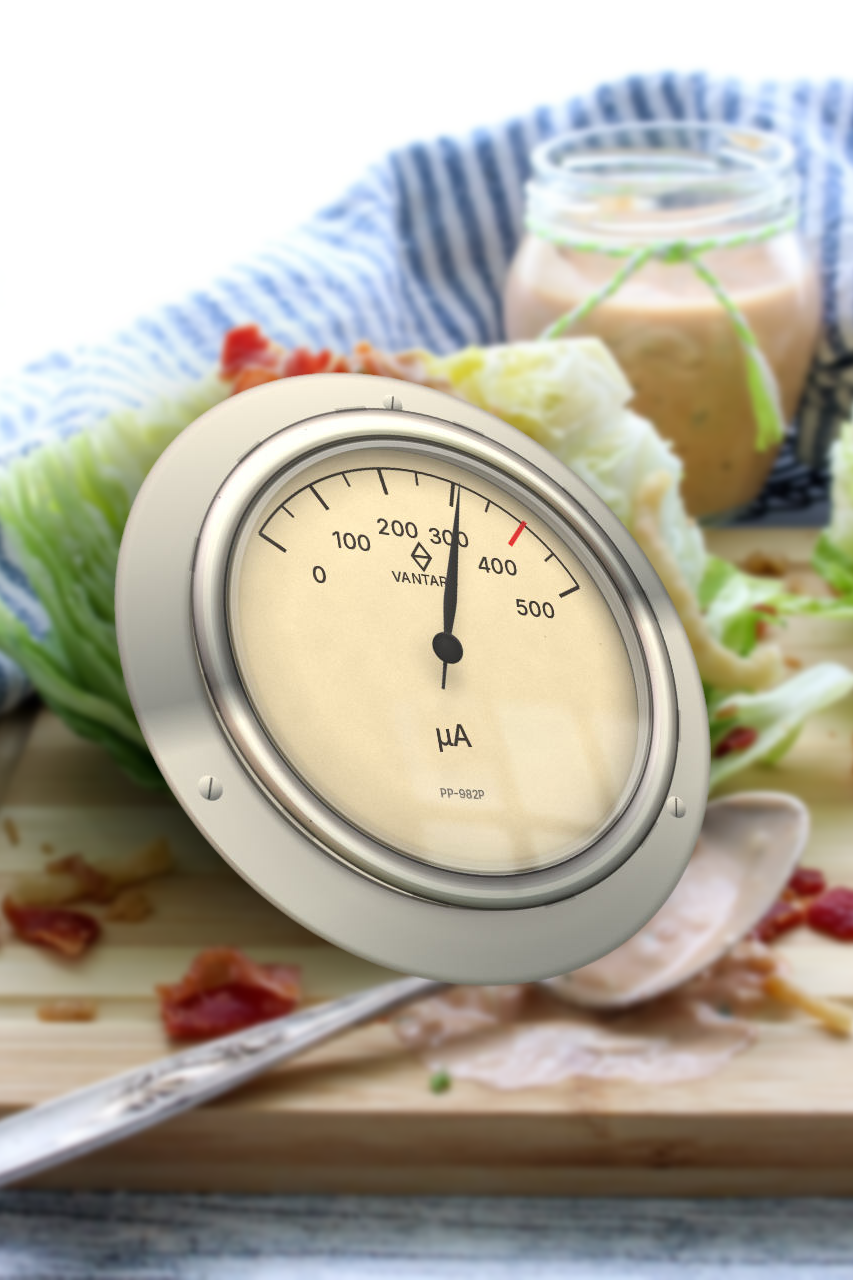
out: **300** µA
